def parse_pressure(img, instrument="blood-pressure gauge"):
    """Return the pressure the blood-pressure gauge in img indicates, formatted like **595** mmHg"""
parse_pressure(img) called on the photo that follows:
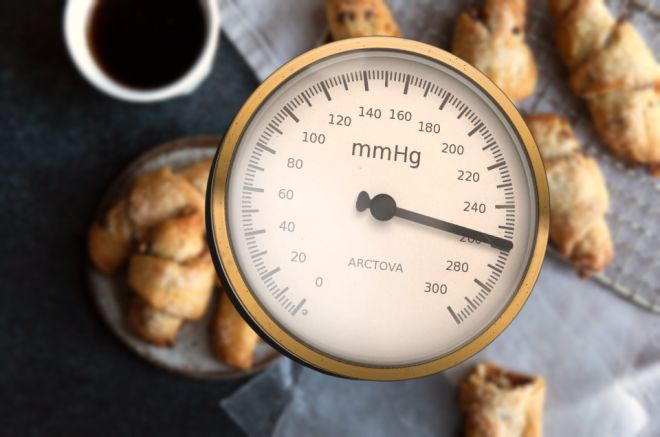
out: **258** mmHg
